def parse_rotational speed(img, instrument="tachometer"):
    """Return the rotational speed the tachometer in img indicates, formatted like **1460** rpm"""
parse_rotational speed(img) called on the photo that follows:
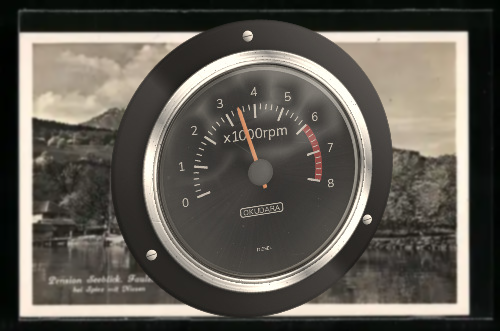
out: **3400** rpm
